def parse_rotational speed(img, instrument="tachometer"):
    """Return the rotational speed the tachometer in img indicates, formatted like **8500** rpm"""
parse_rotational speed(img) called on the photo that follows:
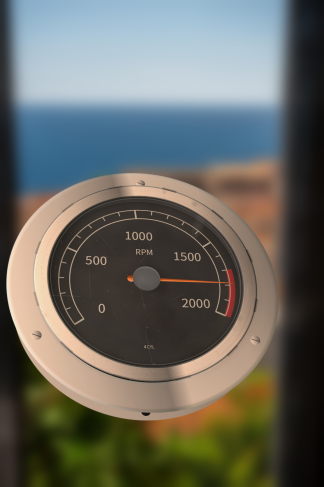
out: **1800** rpm
